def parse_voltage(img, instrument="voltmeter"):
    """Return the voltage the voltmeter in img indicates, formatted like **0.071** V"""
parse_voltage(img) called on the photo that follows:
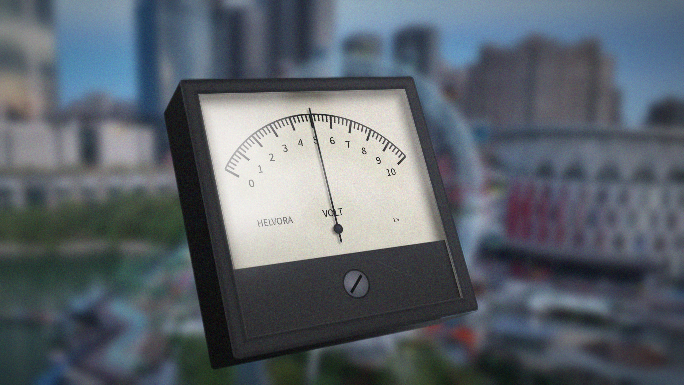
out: **5** V
